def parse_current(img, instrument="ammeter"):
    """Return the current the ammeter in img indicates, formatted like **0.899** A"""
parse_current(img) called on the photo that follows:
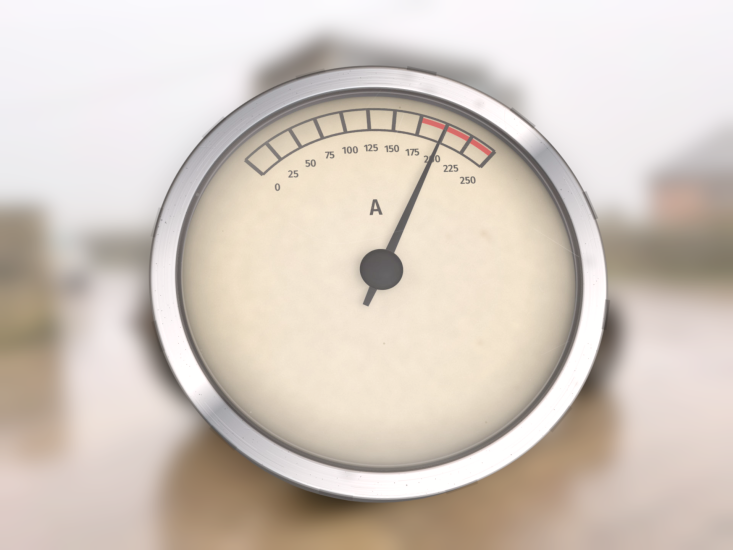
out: **200** A
